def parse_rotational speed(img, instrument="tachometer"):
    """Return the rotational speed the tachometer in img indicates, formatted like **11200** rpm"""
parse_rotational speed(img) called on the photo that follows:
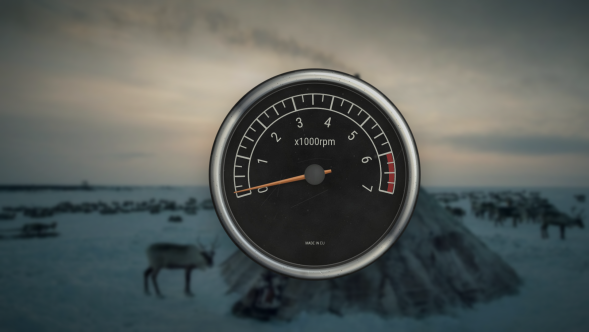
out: **125** rpm
